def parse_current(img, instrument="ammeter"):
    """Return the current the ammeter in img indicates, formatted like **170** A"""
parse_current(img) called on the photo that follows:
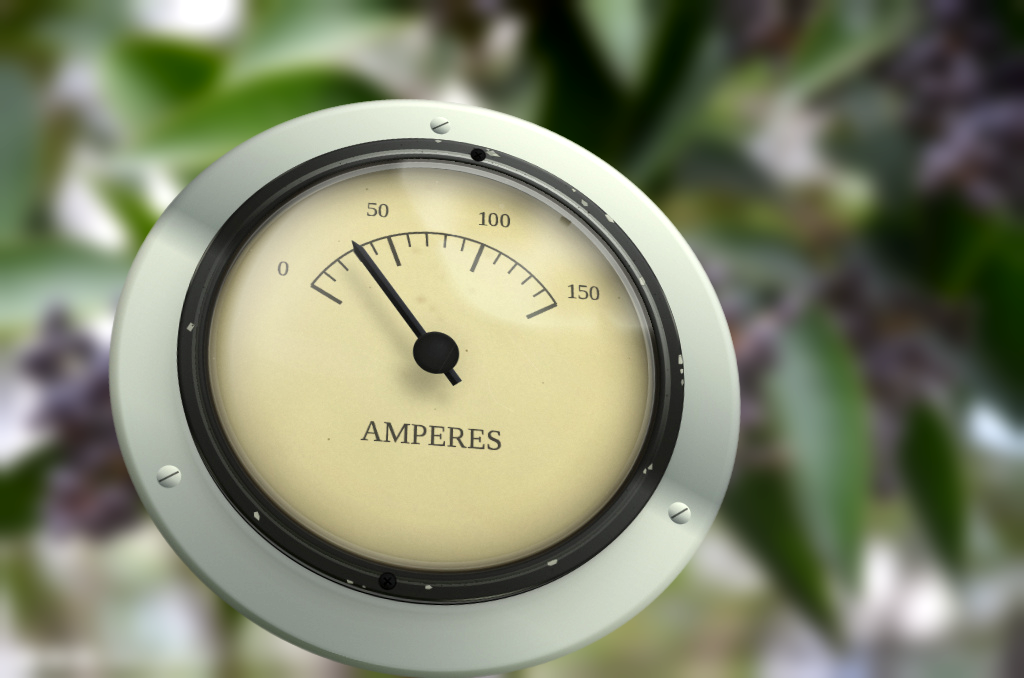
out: **30** A
